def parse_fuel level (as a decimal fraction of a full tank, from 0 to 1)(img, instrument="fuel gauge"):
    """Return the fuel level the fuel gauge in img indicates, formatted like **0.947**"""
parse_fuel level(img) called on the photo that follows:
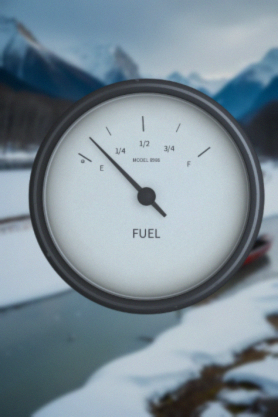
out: **0.125**
